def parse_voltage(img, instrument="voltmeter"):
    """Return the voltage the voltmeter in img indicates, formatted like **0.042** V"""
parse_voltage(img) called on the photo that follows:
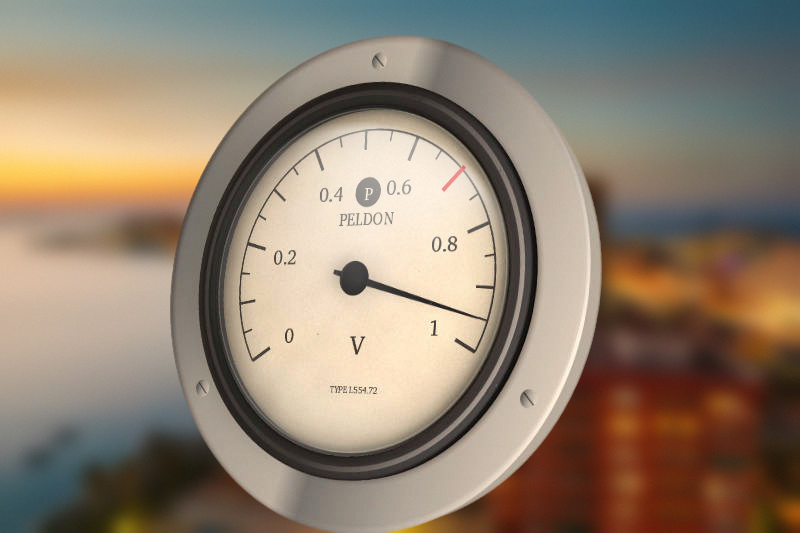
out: **0.95** V
